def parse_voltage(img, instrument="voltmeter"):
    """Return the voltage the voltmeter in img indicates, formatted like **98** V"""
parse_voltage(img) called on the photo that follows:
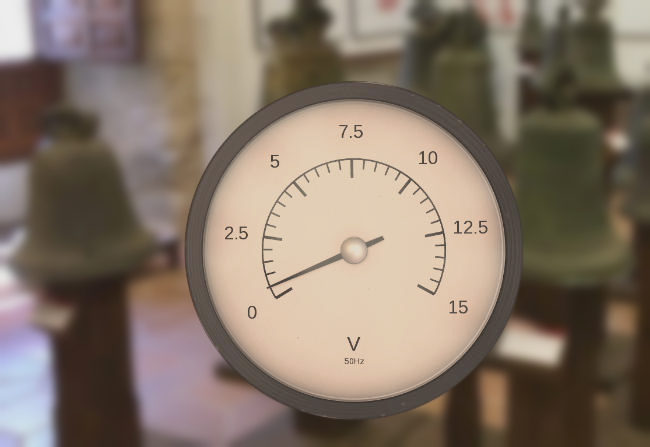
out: **0.5** V
